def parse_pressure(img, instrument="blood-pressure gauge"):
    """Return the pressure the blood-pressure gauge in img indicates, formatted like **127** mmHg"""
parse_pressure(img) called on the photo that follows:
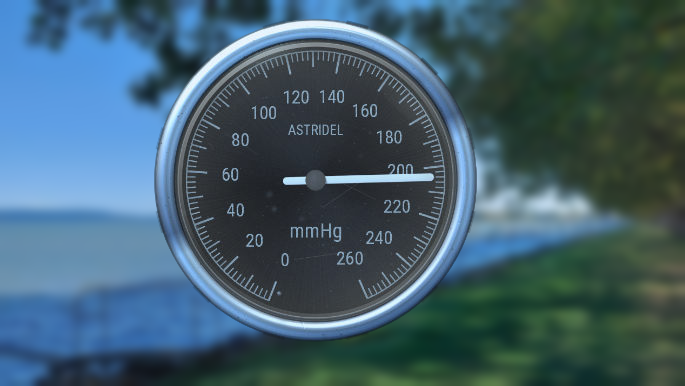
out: **204** mmHg
